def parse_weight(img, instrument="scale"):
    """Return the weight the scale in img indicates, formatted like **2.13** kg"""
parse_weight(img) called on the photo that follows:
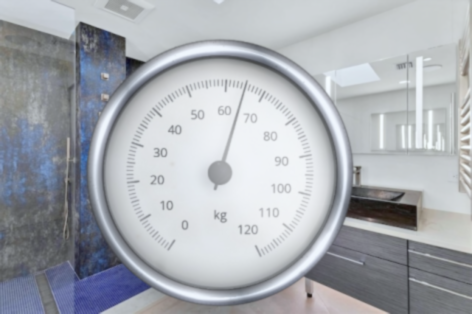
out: **65** kg
